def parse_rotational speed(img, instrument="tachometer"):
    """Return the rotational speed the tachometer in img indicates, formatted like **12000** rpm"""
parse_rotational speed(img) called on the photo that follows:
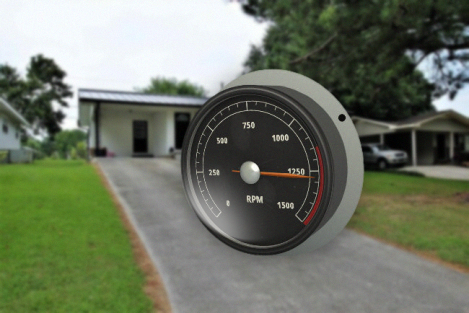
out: **1275** rpm
